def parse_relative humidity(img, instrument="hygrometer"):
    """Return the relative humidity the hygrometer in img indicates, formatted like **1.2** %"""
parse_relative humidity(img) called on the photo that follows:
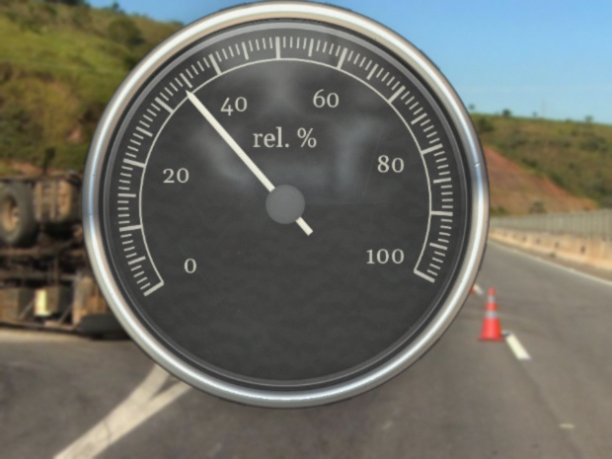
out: **34** %
